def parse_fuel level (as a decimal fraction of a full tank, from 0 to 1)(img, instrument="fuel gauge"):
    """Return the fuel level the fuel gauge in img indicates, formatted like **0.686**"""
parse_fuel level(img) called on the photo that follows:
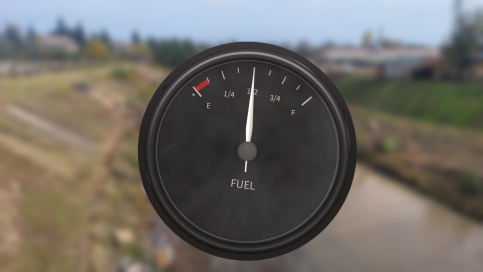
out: **0.5**
